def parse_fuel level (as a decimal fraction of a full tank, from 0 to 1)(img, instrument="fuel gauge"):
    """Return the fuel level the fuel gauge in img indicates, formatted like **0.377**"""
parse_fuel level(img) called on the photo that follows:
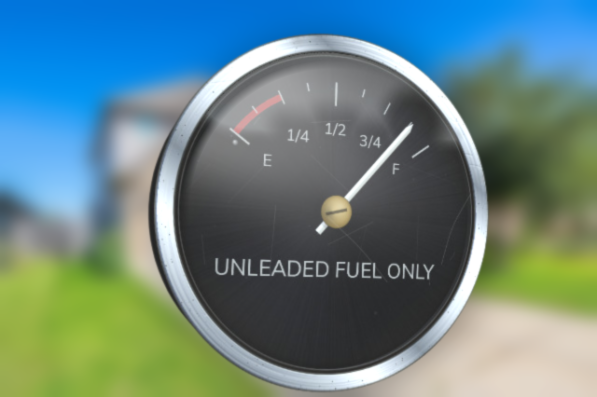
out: **0.875**
